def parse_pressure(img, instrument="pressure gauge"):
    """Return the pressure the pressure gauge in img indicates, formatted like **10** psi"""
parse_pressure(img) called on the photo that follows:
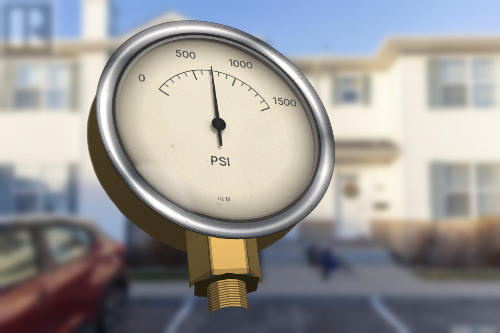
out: **700** psi
